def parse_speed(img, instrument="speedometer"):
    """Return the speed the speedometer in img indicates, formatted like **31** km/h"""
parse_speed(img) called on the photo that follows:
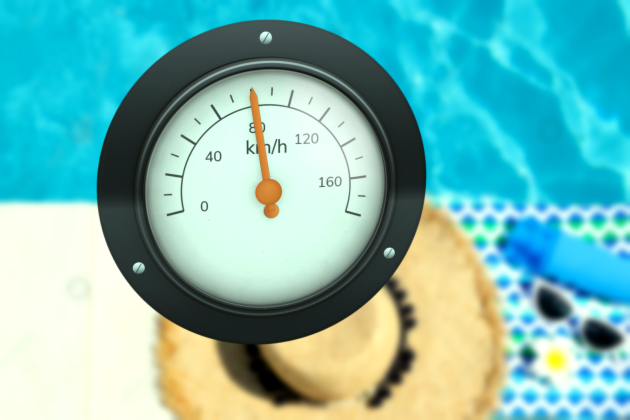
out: **80** km/h
